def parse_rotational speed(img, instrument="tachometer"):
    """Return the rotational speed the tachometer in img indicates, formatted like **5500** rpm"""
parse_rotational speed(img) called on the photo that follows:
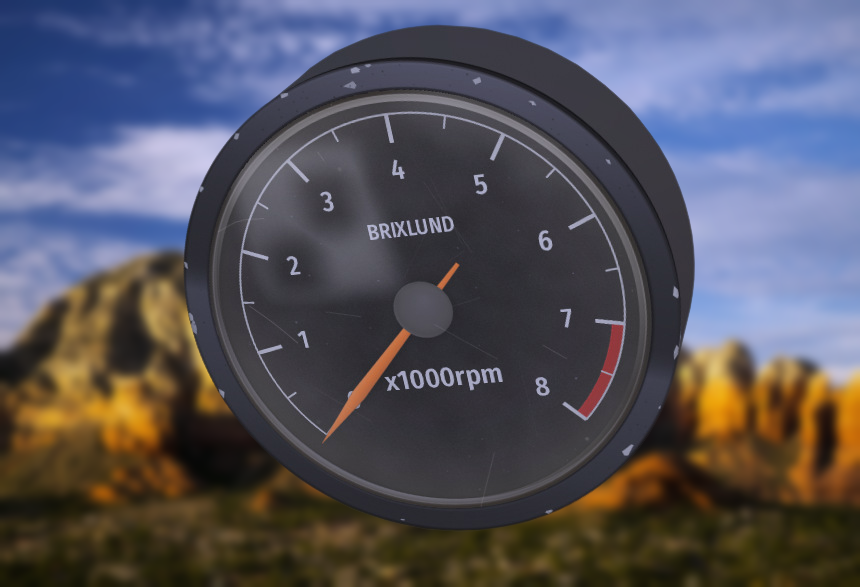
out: **0** rpm
